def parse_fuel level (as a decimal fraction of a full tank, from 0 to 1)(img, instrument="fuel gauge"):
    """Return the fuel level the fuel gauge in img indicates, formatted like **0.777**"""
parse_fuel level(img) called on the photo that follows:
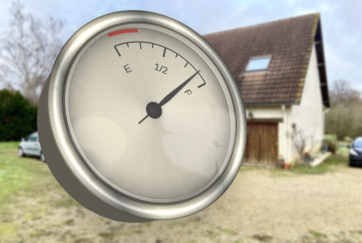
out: **0.875**
